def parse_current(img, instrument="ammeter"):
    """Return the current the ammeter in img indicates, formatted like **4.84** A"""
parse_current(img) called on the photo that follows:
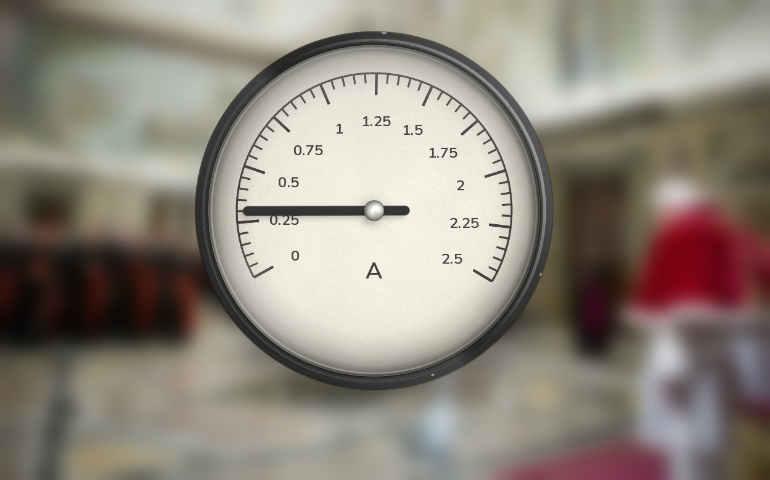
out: **0.3** A
